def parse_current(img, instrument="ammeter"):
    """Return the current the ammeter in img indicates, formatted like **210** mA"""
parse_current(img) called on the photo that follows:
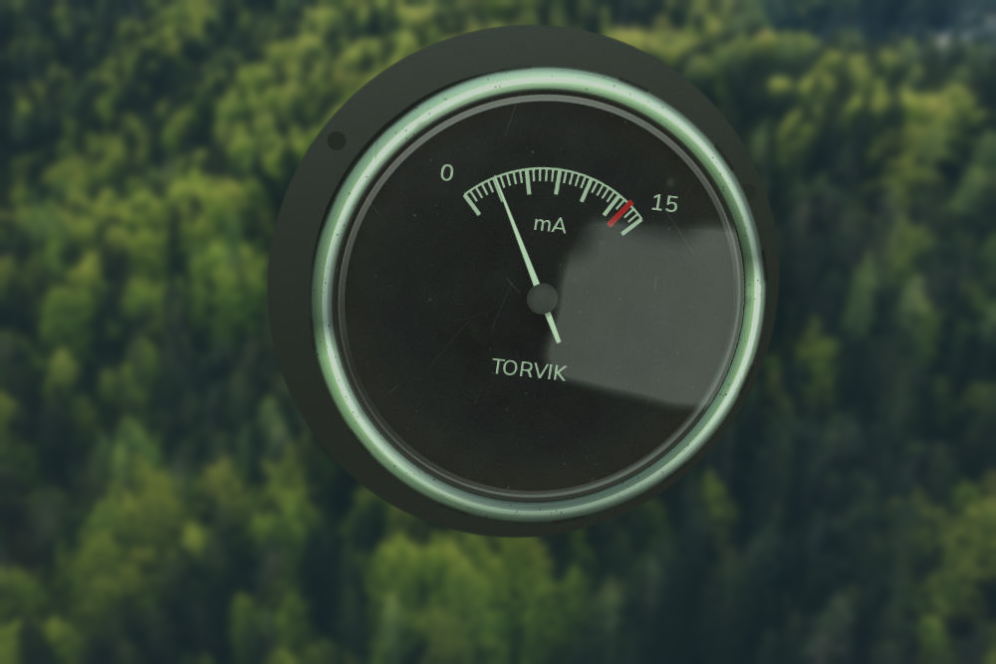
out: **2.5** mA
